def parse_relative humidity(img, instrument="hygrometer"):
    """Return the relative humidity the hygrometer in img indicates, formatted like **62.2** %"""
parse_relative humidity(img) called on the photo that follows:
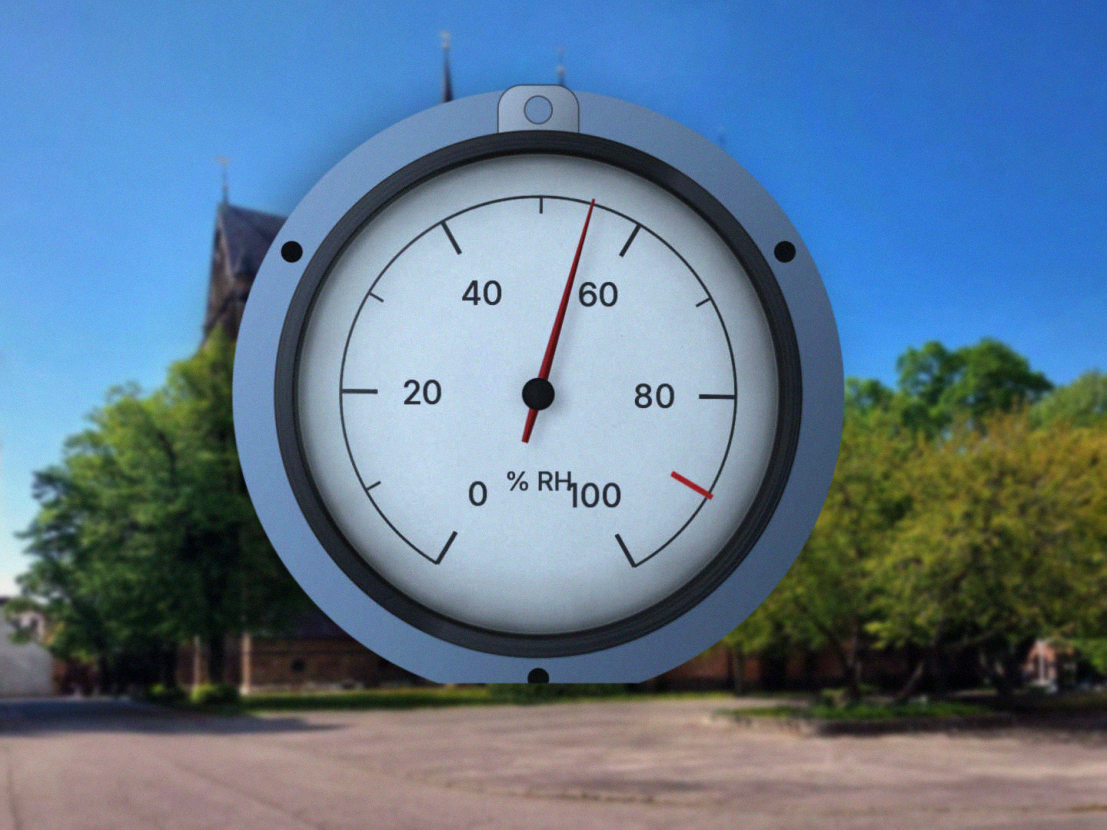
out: **55** %
